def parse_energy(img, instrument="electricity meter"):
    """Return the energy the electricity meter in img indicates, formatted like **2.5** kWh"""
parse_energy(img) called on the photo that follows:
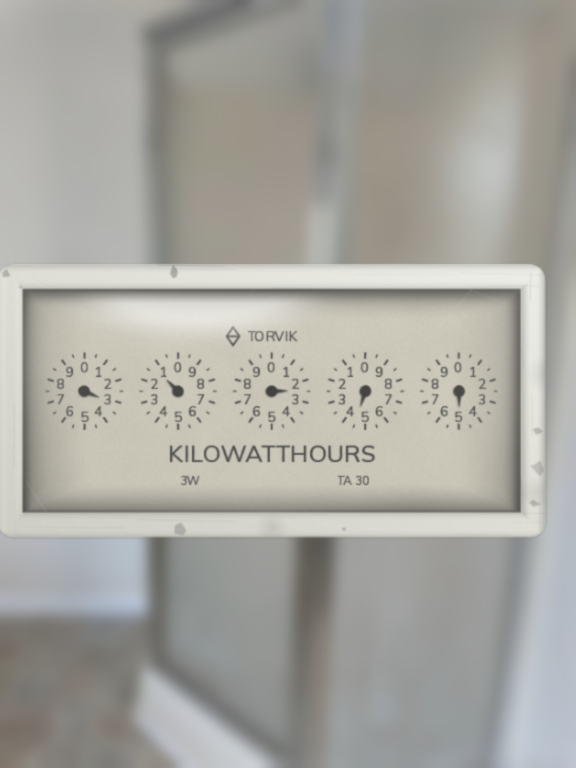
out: **31245** kWh
